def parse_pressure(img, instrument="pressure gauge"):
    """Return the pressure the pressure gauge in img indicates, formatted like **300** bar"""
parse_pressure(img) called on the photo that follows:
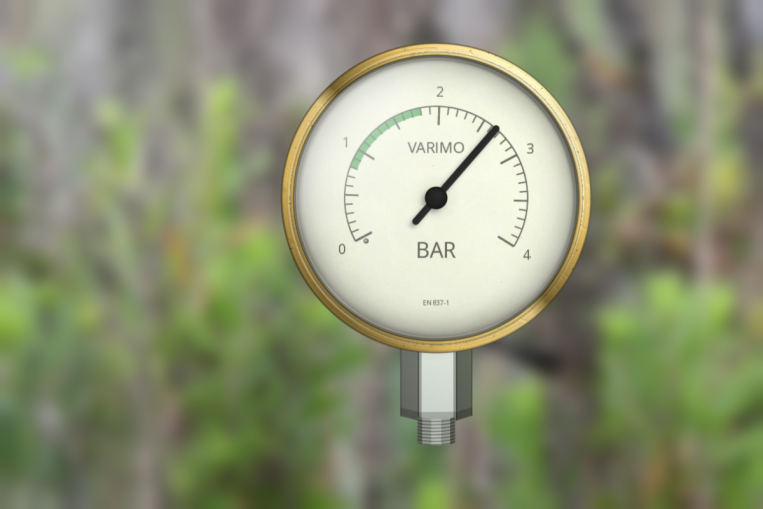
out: **2.65** bar
